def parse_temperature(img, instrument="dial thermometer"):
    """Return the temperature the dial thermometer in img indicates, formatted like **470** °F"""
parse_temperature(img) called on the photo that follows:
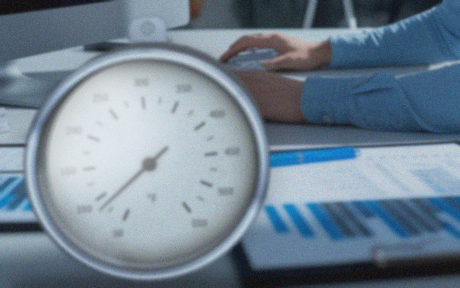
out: **87.5** °F
